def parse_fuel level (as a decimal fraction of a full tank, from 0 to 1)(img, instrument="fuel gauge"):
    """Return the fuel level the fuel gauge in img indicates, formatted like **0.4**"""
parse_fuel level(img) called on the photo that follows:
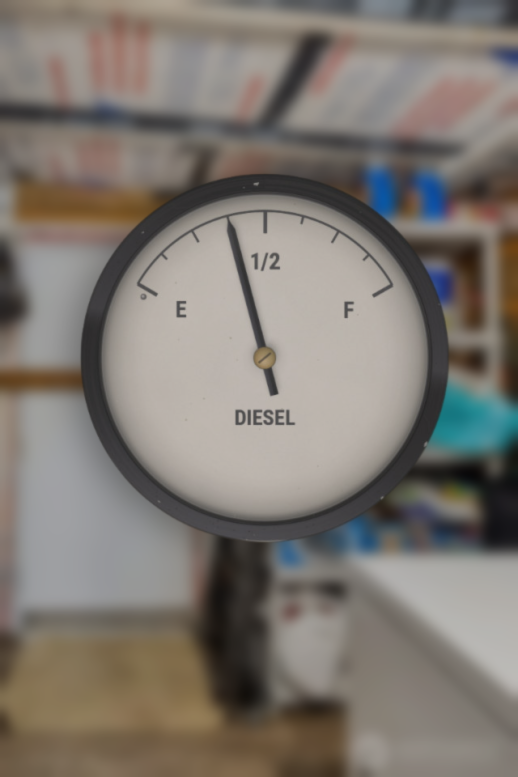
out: **0.375**
